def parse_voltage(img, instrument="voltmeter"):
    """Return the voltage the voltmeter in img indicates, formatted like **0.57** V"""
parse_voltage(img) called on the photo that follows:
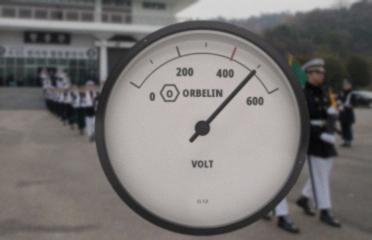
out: **500** V
